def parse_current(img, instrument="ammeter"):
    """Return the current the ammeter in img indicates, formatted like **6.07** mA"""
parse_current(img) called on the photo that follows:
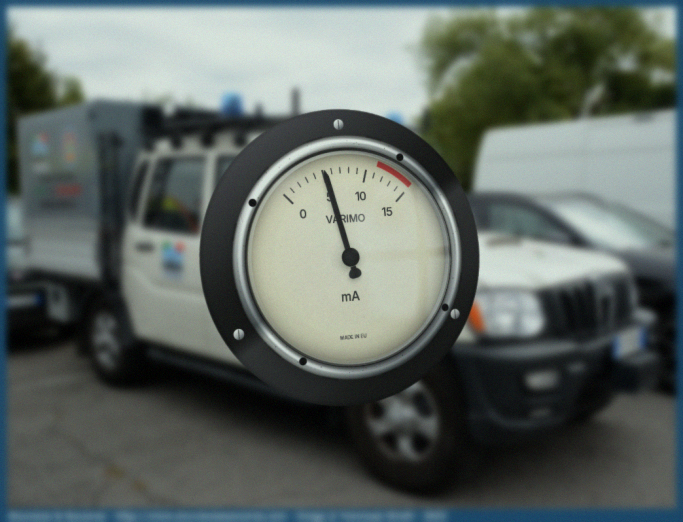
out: **5** mA
